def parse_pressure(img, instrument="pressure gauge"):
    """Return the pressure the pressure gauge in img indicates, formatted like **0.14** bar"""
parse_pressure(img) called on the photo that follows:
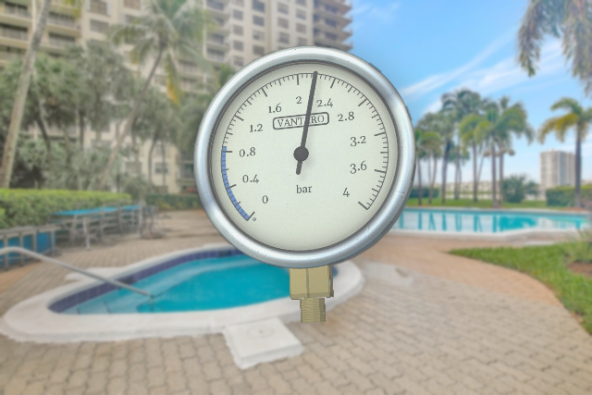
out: **2.2** bar
